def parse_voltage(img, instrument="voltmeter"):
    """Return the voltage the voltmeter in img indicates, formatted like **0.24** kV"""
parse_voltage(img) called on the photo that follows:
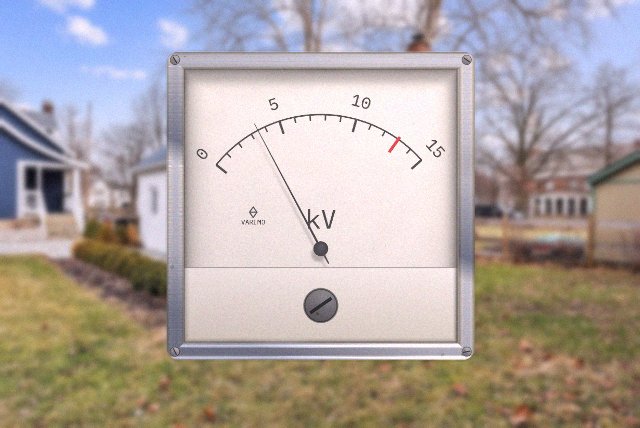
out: **3.5** kV
